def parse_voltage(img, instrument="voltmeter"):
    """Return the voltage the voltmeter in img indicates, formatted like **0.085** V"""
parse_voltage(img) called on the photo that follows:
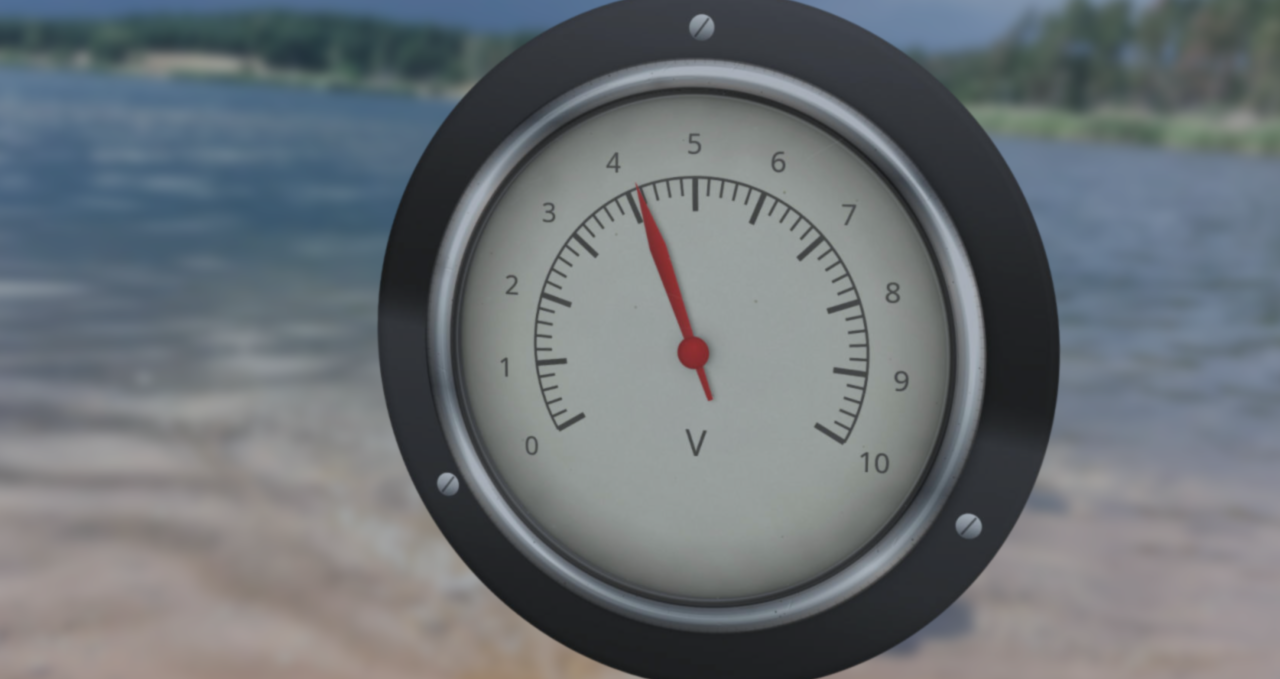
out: **4.2** V
